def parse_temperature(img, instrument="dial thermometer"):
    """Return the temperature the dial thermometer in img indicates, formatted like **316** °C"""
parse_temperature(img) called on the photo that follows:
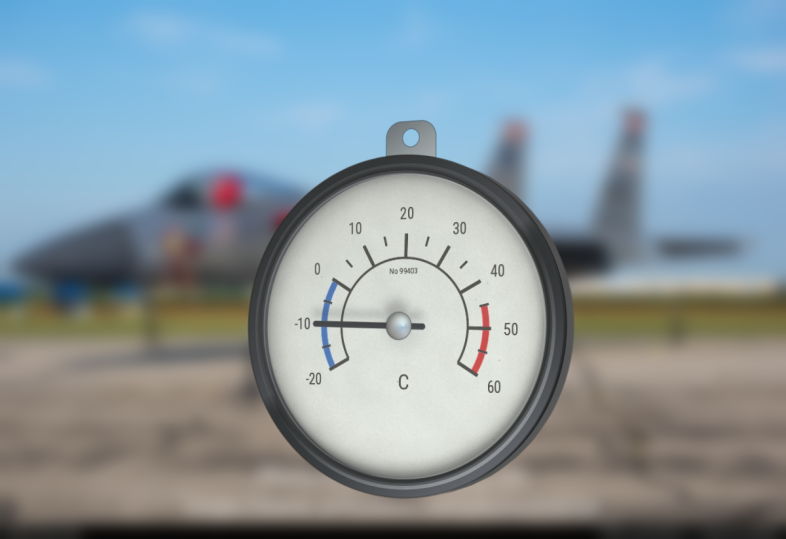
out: **-10** °C
